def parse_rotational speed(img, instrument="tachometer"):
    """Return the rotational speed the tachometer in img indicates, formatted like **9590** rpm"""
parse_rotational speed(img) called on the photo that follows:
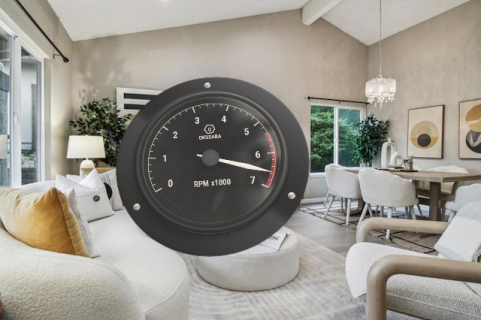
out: **6600** rpm
